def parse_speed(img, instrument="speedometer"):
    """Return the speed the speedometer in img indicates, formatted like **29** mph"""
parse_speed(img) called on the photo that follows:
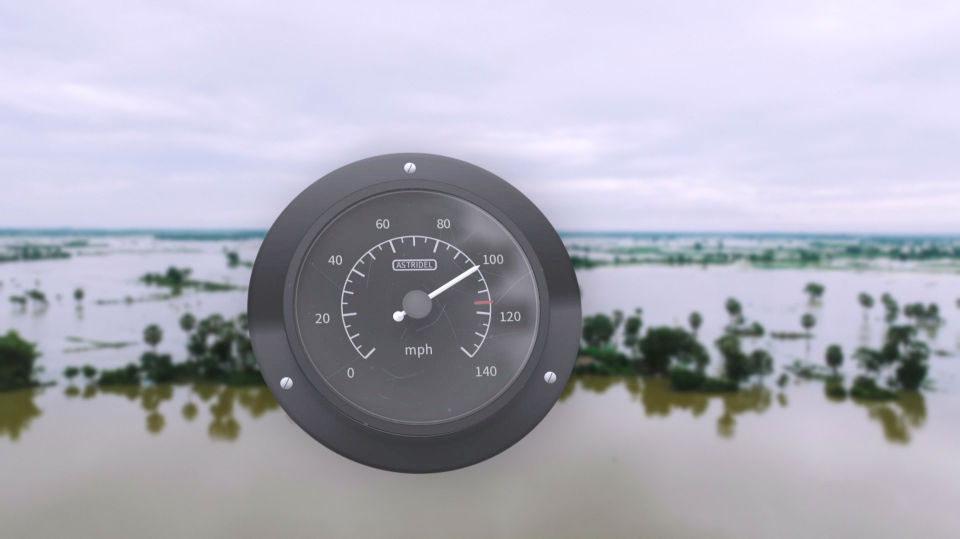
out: **100** mph
